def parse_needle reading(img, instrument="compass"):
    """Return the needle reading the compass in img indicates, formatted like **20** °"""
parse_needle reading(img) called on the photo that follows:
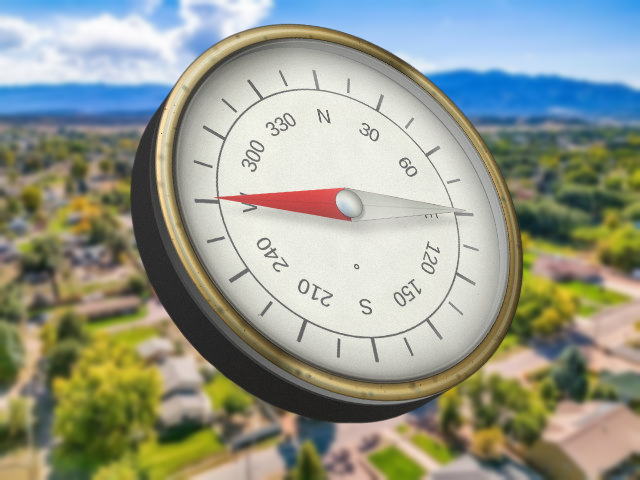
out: **270** °
